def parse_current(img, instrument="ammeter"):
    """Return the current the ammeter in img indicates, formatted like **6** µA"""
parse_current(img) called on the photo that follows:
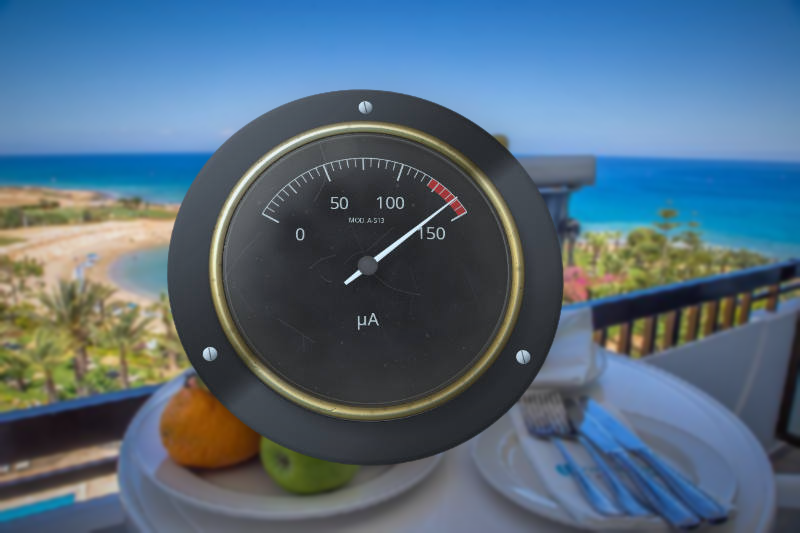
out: **140** µA
